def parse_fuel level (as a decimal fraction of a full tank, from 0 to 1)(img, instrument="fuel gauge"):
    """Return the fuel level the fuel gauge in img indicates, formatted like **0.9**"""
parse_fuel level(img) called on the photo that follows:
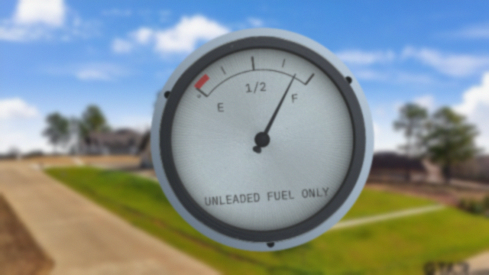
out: **0.875**
